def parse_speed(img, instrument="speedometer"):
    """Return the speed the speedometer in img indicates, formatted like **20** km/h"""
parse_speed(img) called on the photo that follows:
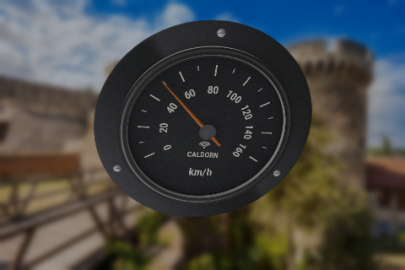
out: **50** km/h
